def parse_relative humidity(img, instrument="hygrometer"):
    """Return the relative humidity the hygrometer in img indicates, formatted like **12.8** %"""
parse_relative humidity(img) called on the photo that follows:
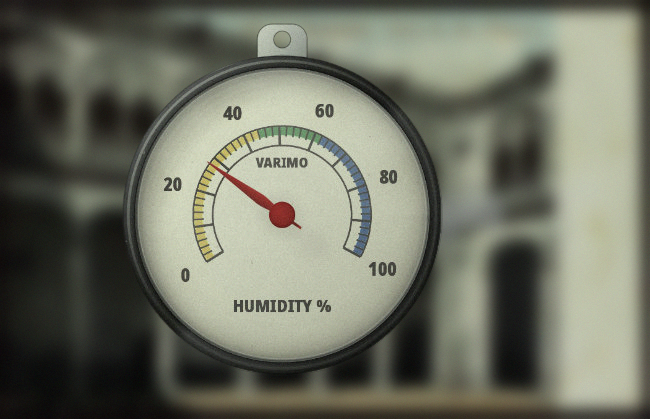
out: **28** %
